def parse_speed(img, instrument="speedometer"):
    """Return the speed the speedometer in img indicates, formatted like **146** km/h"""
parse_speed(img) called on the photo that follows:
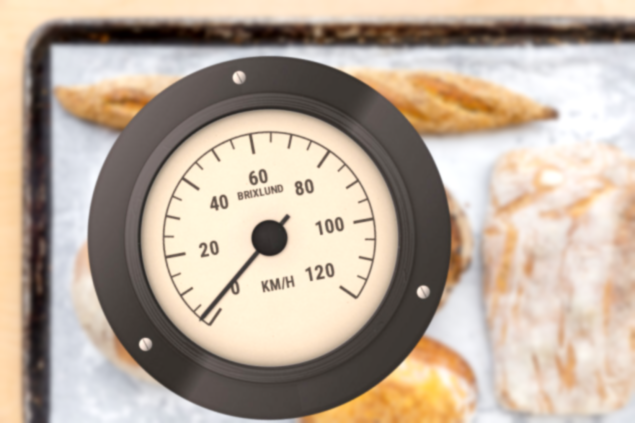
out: **2.5** km/h
